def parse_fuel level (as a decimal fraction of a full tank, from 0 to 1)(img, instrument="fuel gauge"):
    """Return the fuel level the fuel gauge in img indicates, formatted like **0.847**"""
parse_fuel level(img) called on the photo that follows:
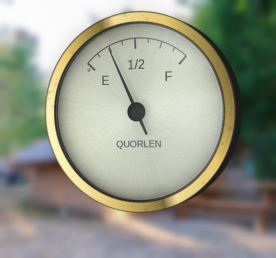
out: **0.25**
